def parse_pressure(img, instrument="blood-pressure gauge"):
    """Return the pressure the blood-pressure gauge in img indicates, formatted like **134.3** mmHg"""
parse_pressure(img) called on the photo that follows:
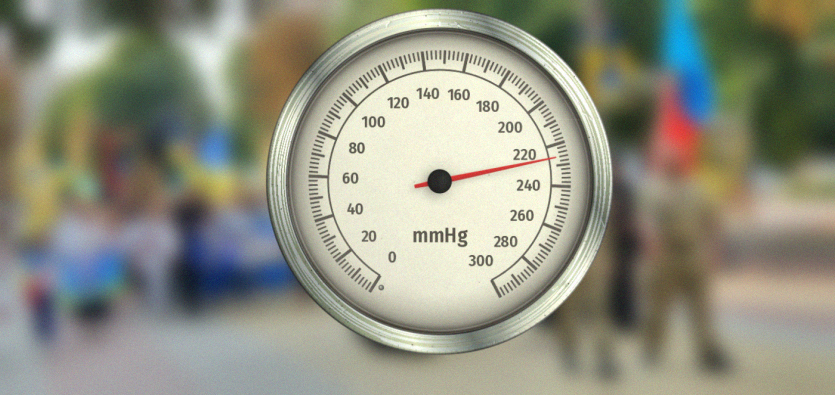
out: **226** mmHg
